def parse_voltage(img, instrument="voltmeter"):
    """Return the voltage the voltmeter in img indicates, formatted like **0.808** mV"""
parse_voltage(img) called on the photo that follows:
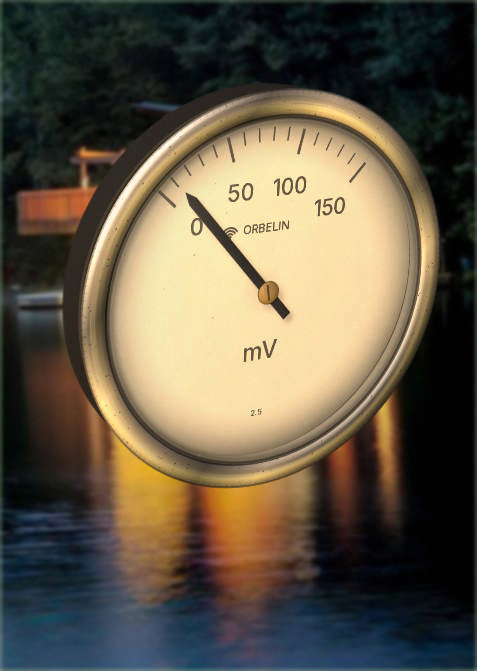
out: **10** mV
